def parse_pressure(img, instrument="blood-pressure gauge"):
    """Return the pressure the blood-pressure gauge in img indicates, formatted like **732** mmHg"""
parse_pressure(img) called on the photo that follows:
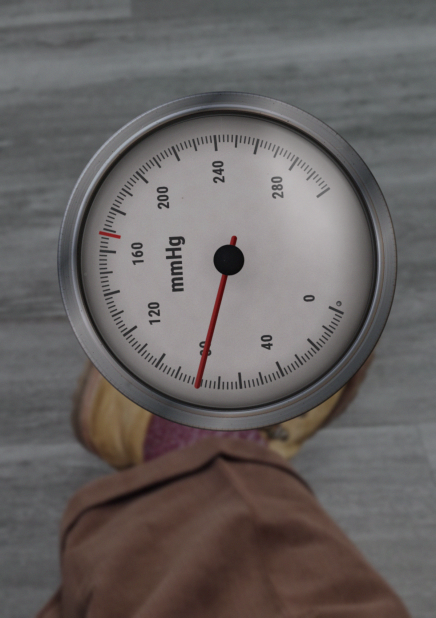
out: **80** mmHg
